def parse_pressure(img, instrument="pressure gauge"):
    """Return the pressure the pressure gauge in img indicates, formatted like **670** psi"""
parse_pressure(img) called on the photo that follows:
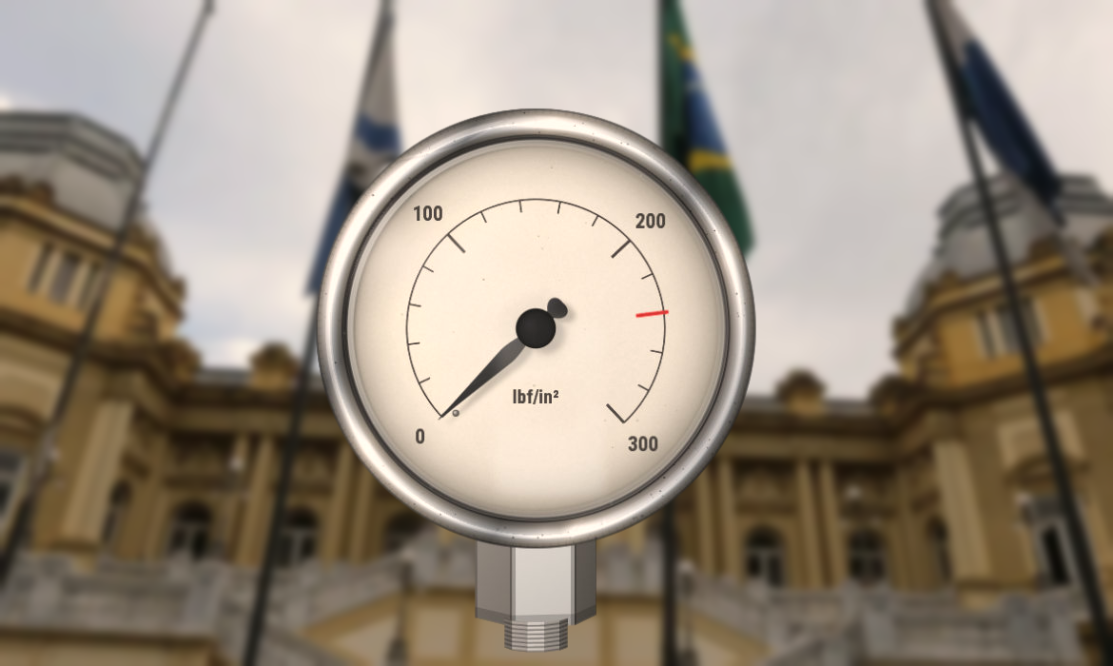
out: **0** psi
